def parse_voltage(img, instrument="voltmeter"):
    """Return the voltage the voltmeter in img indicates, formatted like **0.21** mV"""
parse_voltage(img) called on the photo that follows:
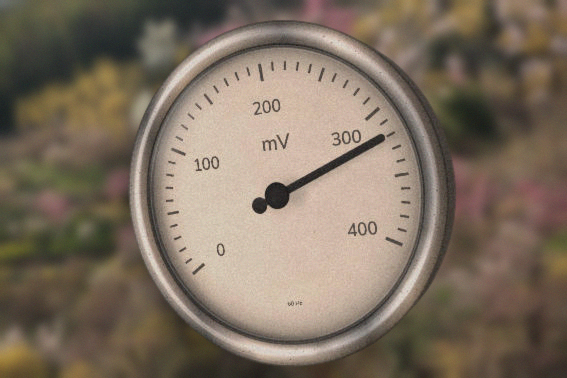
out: **320** mV
